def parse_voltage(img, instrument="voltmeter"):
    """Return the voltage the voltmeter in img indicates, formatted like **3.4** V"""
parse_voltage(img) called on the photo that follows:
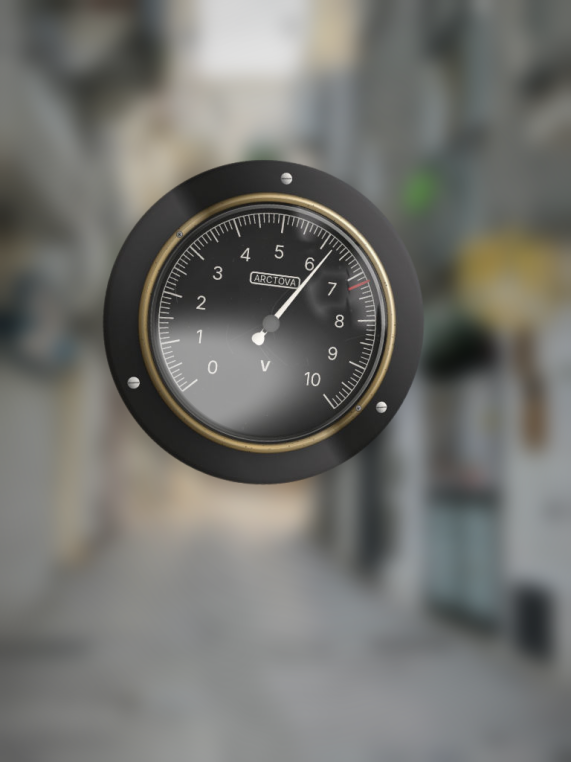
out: **6.2** V
